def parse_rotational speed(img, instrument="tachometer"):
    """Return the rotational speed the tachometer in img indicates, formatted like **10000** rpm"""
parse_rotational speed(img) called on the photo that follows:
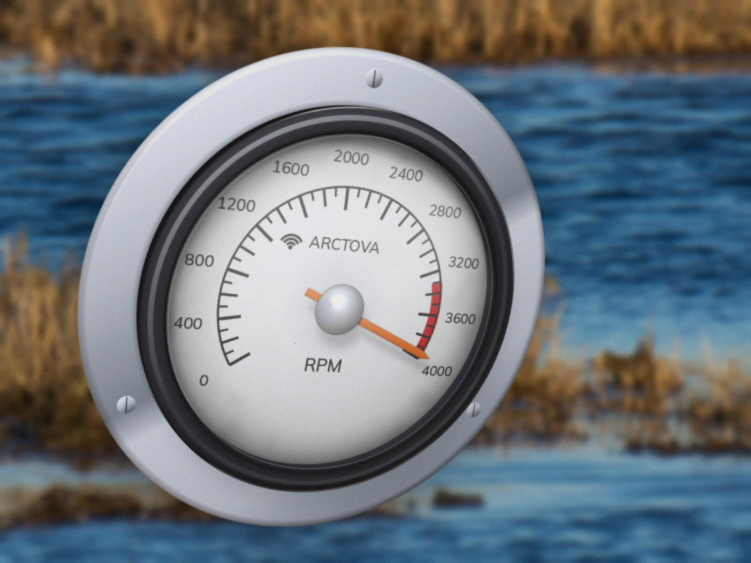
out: **3950** rpm
